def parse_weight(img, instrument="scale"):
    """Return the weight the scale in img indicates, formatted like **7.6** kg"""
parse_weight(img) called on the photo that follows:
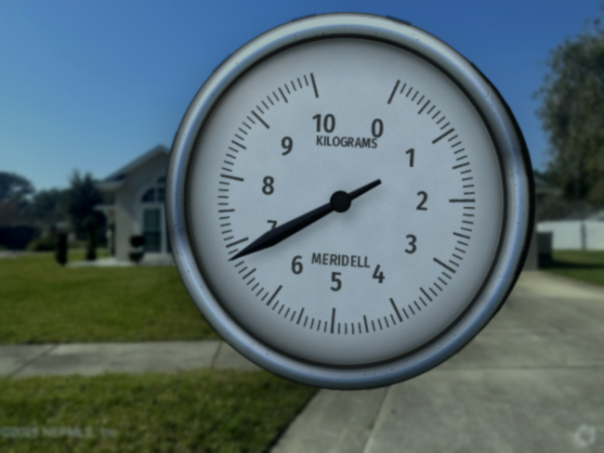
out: **6.8** kg
